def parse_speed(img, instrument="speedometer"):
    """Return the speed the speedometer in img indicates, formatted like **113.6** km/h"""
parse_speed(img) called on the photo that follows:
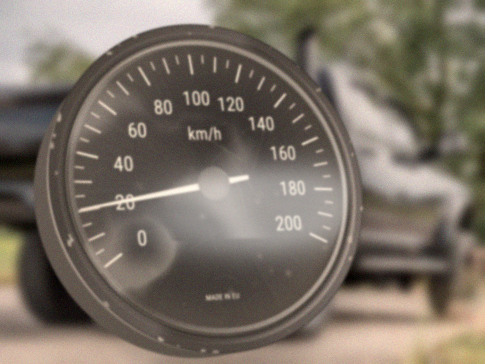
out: **20** km/h
